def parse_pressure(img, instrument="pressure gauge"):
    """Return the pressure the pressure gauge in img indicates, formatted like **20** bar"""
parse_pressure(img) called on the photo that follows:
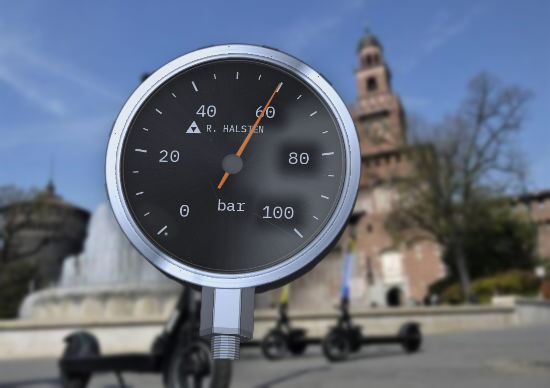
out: **60** bar
